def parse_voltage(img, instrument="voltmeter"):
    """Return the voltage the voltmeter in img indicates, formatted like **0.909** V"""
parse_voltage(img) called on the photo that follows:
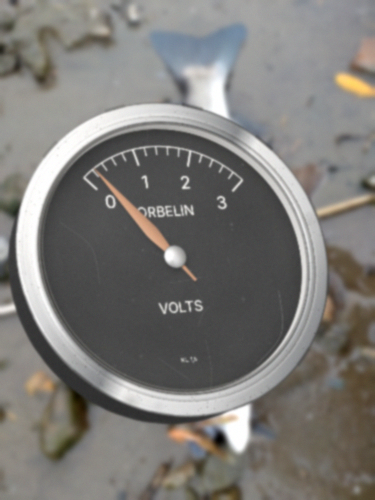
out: **0.2** V
